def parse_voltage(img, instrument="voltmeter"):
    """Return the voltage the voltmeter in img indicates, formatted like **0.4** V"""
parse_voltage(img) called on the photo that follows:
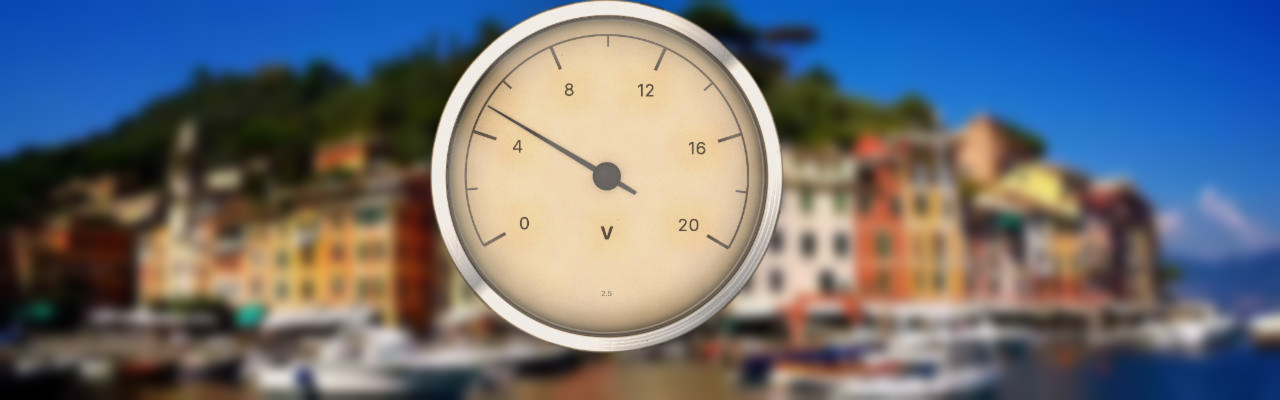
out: **5** V
